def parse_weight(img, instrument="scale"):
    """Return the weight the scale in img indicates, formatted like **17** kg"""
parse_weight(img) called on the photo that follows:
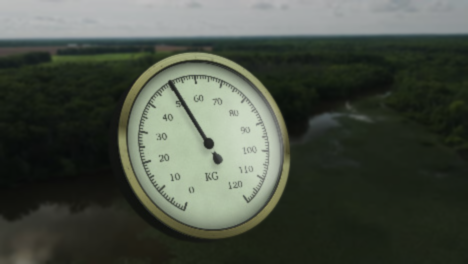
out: **50** kg
